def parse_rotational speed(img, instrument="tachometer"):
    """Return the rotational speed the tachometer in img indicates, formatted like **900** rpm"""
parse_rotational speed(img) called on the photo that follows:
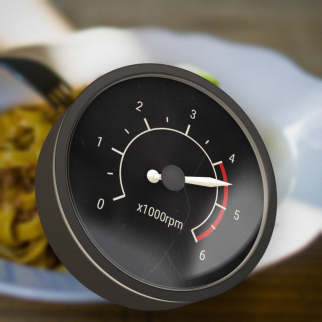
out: **4500** rpm
